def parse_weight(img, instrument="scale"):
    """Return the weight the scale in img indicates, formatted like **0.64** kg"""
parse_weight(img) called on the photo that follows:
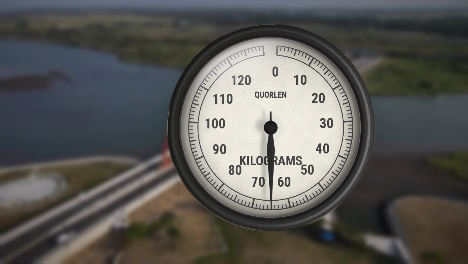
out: **65** kg
